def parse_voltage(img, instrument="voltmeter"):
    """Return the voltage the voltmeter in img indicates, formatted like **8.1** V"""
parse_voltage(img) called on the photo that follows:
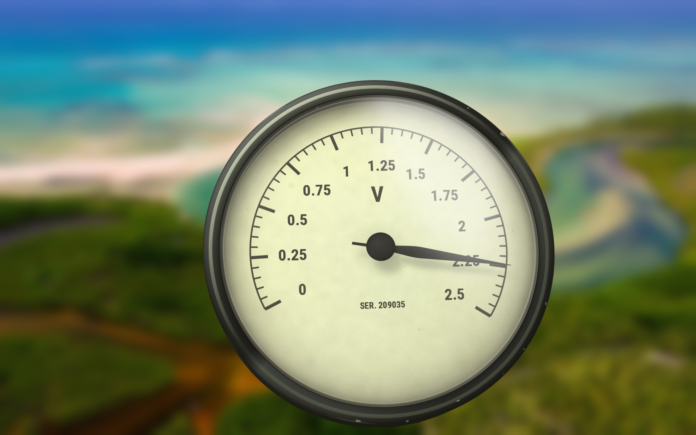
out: **2.25** V
